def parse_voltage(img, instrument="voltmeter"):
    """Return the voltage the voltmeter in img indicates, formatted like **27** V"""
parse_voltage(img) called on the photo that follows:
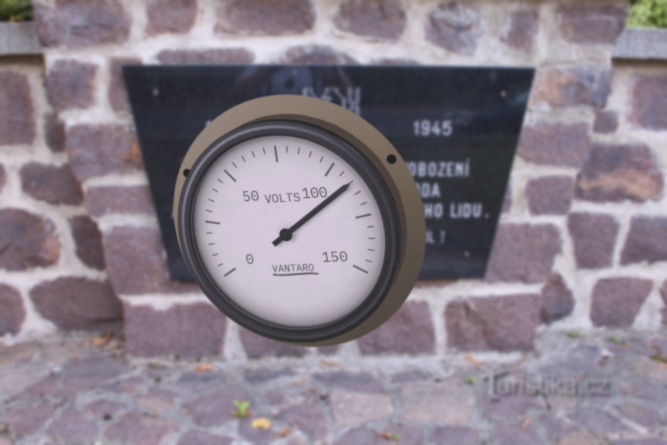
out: **110** V
